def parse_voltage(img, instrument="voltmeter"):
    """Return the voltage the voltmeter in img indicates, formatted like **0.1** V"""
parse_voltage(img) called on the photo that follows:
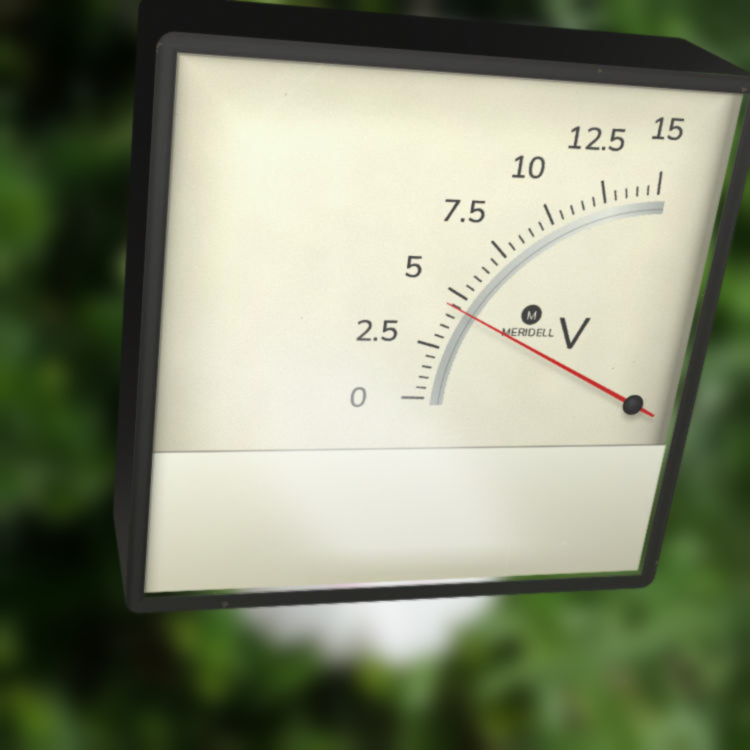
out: **4.5** V
